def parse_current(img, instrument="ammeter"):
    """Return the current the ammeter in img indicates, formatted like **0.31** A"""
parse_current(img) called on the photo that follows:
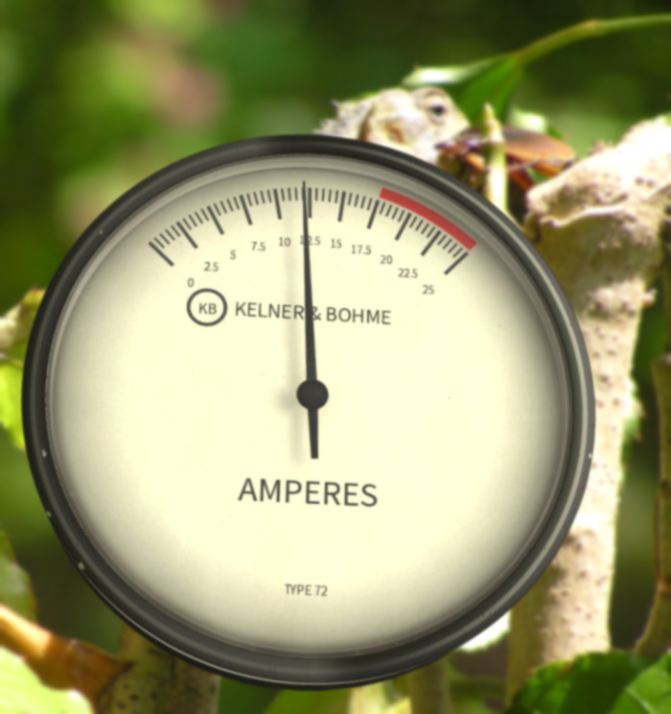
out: **12** A
